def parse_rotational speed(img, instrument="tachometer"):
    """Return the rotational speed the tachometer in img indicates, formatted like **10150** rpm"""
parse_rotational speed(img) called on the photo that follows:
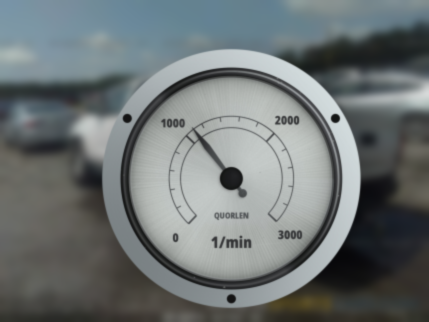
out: **1100** rpm
